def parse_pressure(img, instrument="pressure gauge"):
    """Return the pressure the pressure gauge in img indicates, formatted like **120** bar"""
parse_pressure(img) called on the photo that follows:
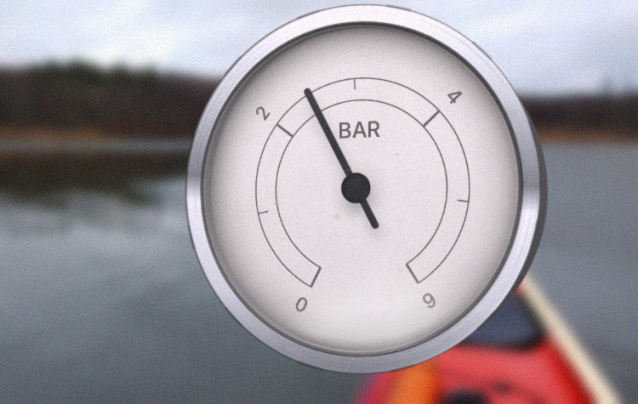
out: **2.5** bar
